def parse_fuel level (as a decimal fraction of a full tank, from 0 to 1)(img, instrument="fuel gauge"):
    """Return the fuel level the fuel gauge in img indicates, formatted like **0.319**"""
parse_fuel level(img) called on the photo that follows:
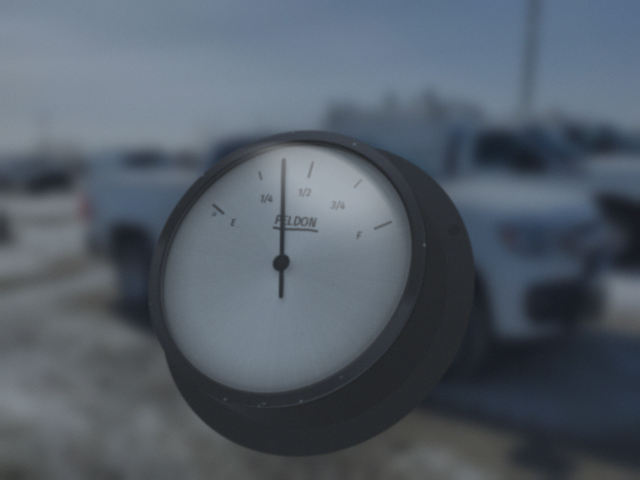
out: **0.375**
